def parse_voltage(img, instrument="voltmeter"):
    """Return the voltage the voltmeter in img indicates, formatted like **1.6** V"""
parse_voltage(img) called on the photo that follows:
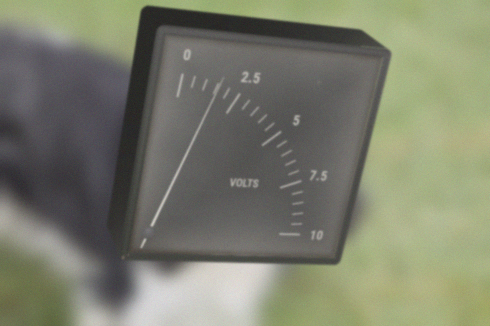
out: **1.5** V
